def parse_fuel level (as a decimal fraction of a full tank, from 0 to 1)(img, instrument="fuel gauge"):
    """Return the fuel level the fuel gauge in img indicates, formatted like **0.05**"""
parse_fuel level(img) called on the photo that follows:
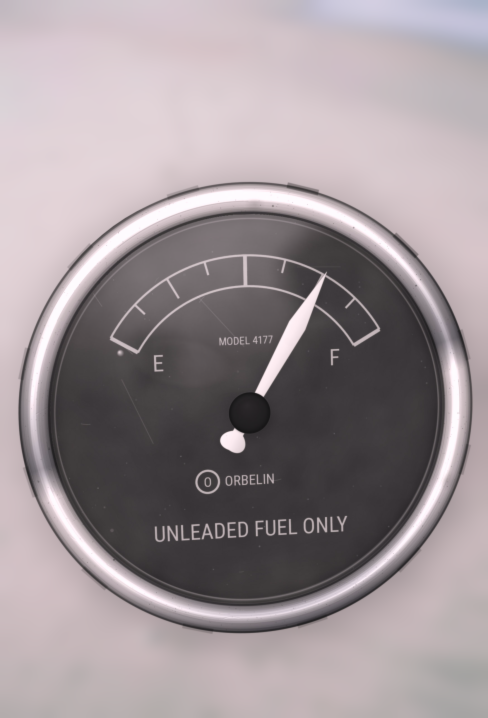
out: **0.75**
